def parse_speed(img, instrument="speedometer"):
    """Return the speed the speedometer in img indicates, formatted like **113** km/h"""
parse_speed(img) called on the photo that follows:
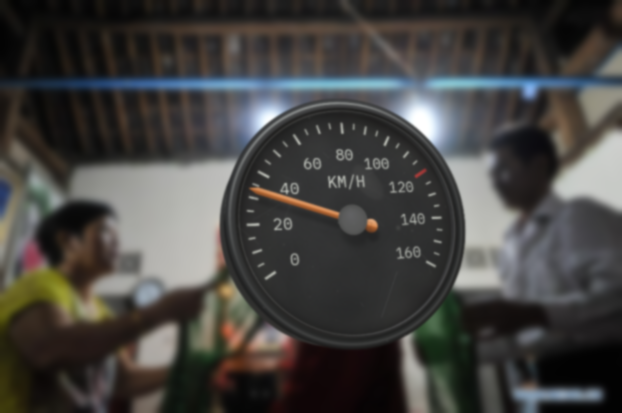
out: **32.5** km/h
